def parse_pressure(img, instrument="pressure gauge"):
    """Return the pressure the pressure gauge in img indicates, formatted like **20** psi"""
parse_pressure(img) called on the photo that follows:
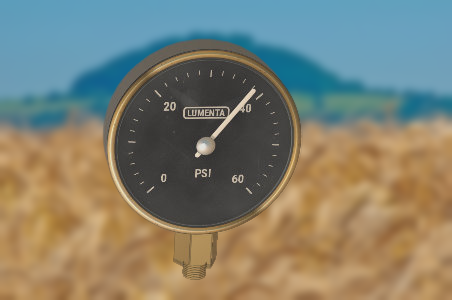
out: **38** psi
